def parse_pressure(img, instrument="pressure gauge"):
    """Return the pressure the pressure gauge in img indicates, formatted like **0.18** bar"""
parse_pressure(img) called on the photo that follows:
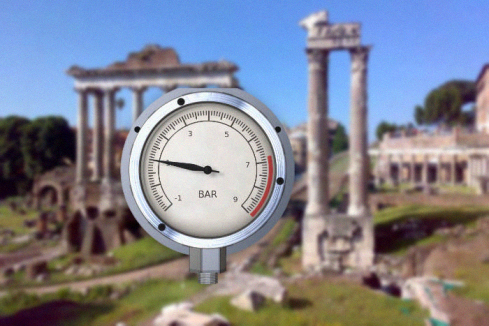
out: **1** bar
